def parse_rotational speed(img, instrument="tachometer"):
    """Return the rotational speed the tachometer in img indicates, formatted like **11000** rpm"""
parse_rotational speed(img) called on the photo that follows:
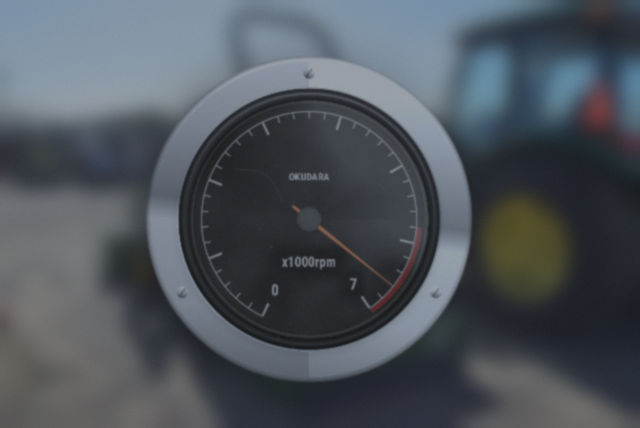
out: **6600** rpm
